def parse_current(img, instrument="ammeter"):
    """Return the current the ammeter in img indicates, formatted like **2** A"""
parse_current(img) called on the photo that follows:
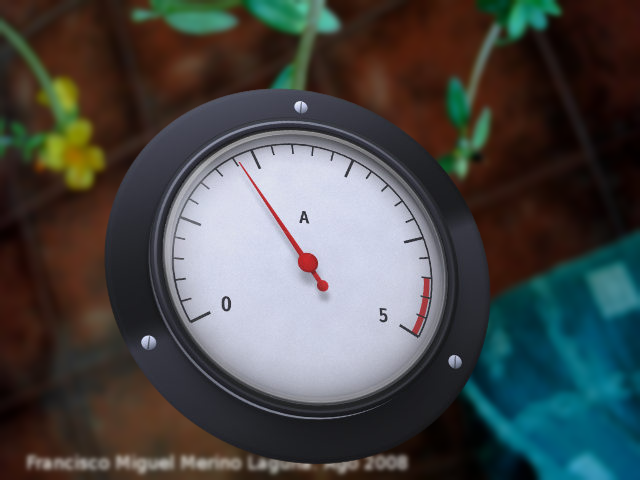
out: **1.8** A
